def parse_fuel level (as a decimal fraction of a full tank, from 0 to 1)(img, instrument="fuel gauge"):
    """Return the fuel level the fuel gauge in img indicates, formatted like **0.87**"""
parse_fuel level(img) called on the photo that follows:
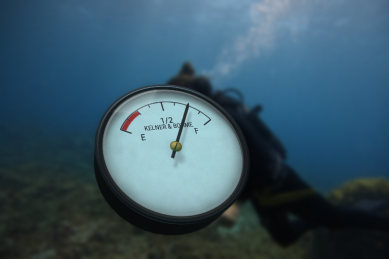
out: **0.75**
